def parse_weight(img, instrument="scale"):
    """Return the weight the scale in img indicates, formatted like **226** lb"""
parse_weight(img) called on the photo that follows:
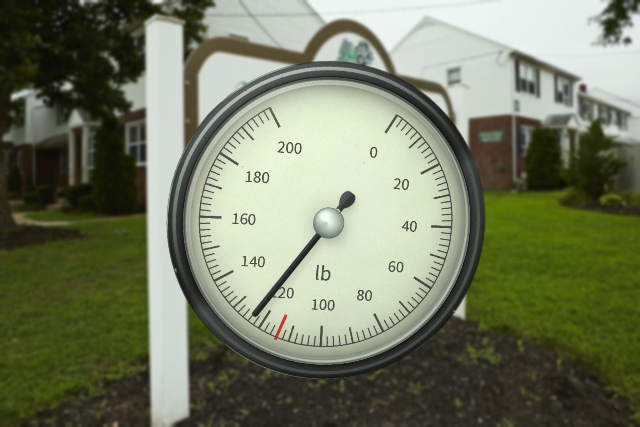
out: **124** lb
